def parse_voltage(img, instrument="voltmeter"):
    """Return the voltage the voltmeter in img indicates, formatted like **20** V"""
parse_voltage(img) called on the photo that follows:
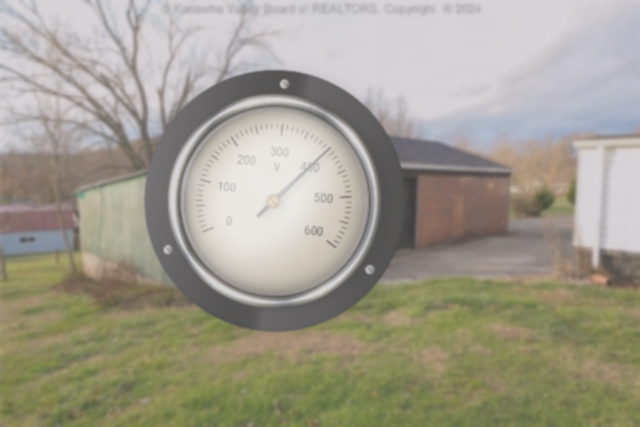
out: **400** V
